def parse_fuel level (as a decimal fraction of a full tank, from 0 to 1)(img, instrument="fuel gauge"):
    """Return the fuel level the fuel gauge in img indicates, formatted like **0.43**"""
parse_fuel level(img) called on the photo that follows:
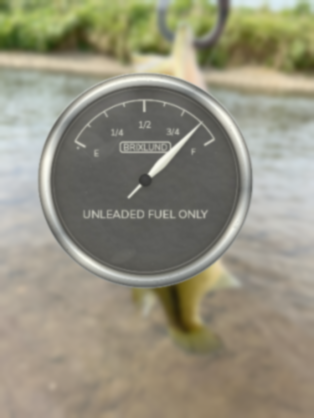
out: **0.875**
